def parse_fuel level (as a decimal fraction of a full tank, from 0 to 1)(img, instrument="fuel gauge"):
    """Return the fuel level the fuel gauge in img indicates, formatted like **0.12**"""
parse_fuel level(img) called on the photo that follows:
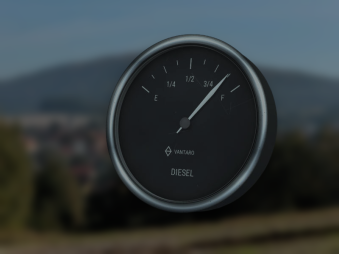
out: **0.875**
